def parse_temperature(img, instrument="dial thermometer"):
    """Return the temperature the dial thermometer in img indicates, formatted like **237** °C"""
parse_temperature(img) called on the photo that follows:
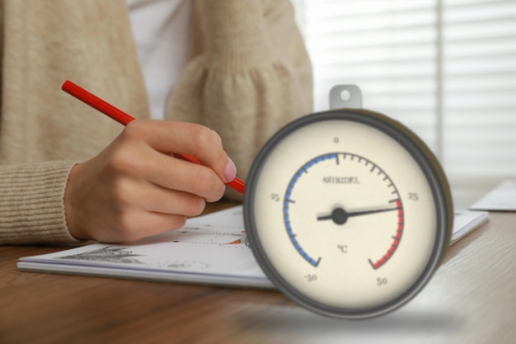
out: **27.5** °C
